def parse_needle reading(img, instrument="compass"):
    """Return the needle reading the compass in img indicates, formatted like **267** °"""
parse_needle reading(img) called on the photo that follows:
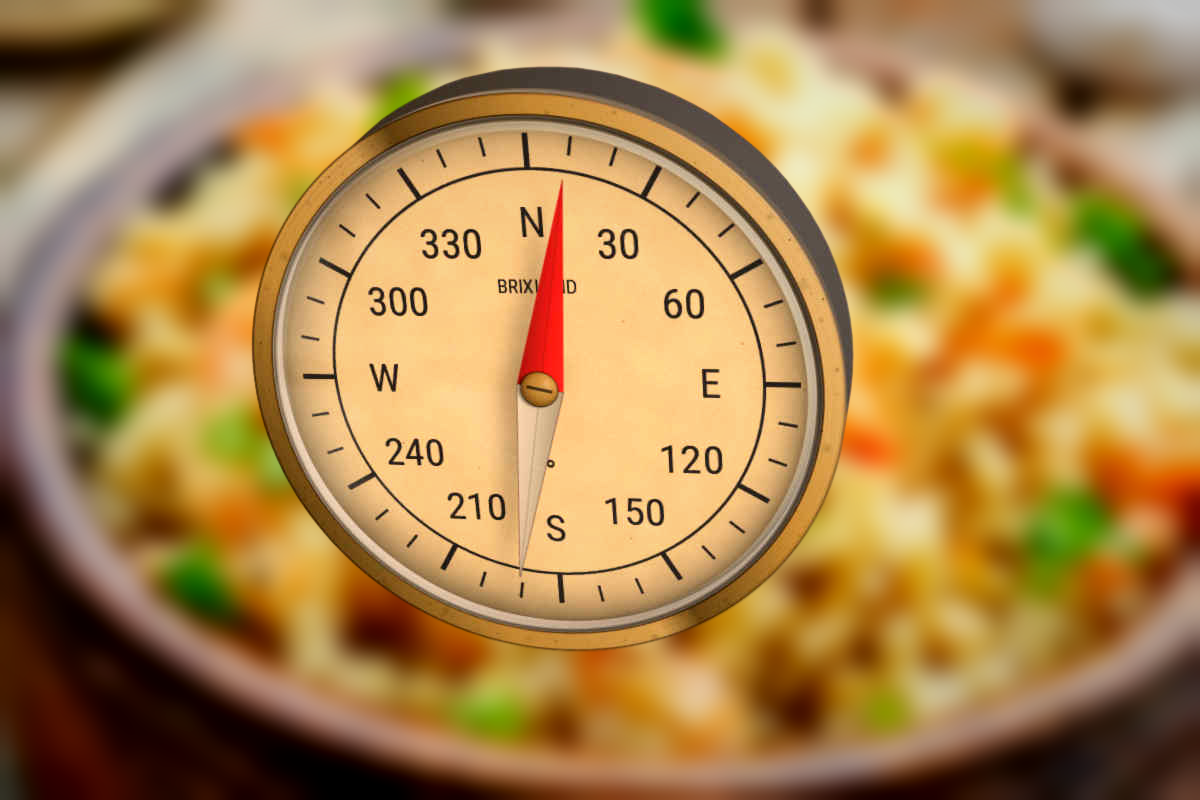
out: **10** °
